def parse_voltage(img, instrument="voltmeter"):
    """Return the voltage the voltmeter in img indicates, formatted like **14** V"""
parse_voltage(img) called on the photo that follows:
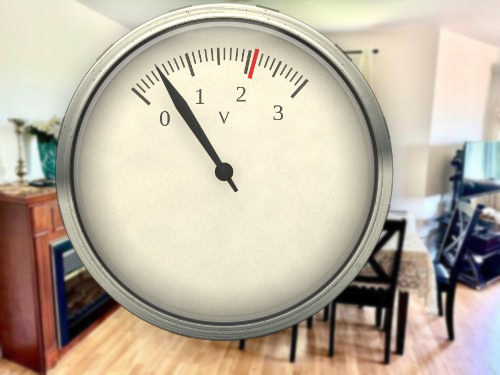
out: **0.5** V
